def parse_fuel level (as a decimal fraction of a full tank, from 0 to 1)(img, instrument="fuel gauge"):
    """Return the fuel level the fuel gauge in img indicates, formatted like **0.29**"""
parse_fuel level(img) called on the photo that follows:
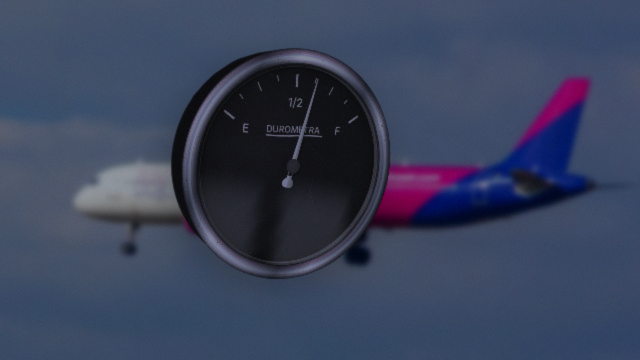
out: **0.625**
